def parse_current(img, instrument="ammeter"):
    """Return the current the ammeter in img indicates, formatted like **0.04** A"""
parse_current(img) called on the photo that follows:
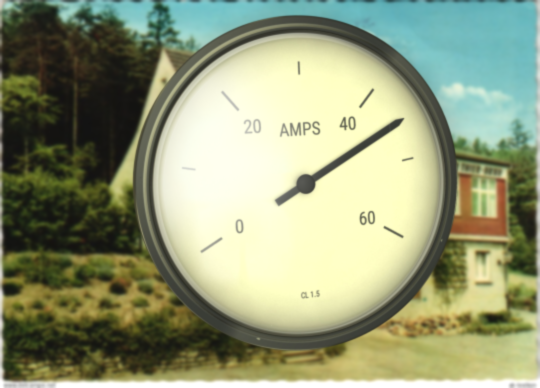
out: **45** A
